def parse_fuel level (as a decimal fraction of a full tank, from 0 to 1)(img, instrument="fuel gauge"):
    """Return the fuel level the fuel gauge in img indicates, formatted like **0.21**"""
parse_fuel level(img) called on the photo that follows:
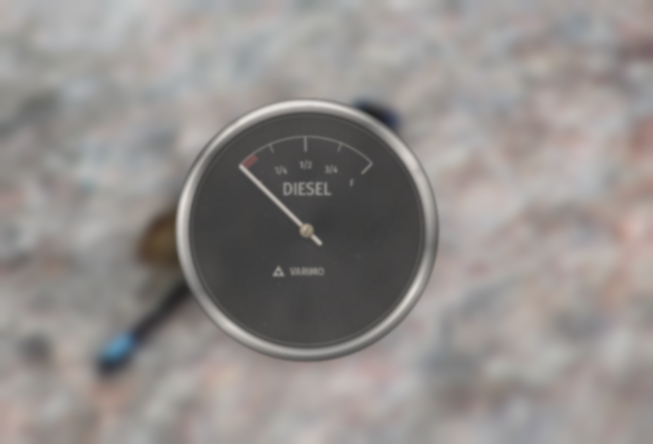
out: **0**
